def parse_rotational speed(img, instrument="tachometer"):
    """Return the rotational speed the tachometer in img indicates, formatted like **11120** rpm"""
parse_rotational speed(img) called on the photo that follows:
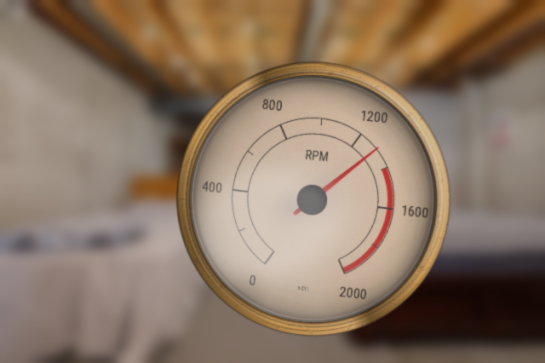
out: **1300** rpm
